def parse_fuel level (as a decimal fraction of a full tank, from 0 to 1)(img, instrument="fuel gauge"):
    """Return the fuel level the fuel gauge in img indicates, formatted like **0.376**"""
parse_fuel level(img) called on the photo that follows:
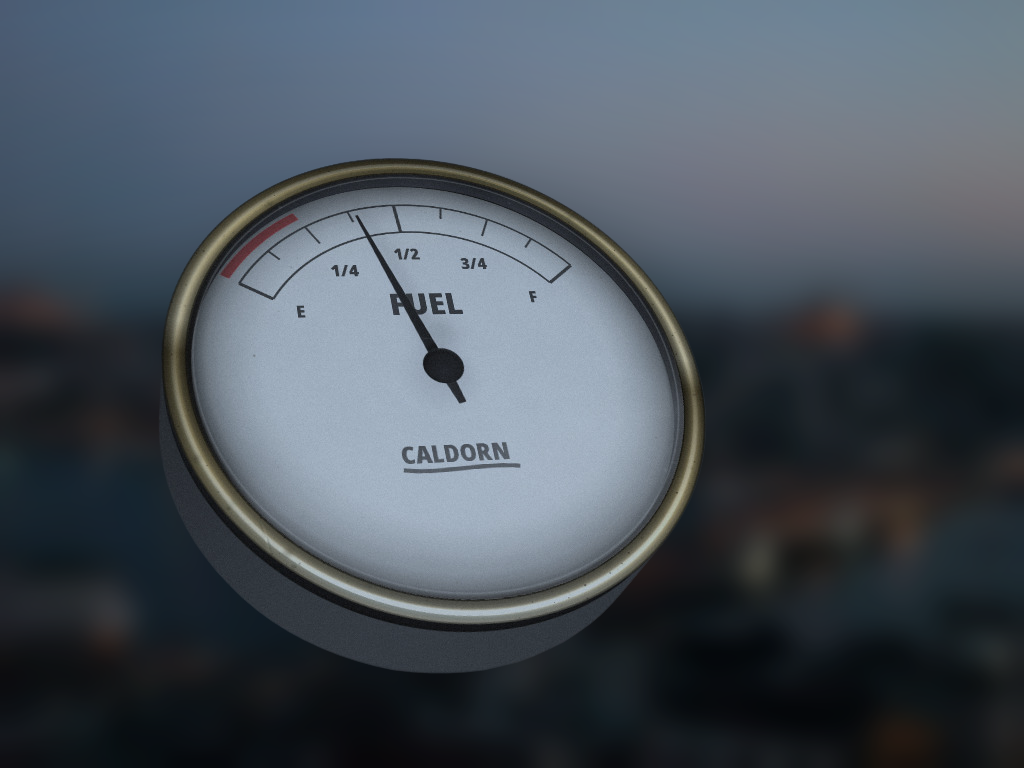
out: **0.375**
